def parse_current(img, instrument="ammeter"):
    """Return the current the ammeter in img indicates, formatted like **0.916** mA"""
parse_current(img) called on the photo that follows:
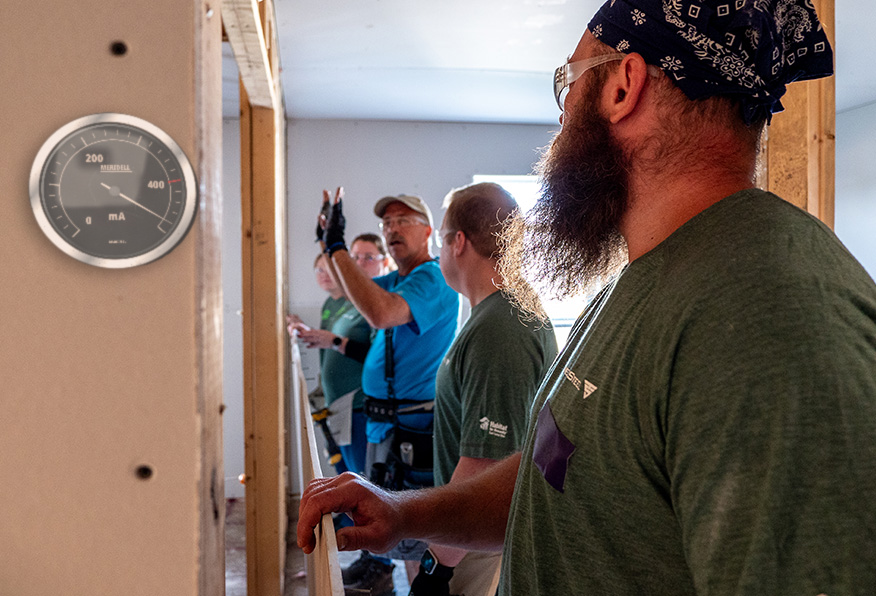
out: **480** mA
